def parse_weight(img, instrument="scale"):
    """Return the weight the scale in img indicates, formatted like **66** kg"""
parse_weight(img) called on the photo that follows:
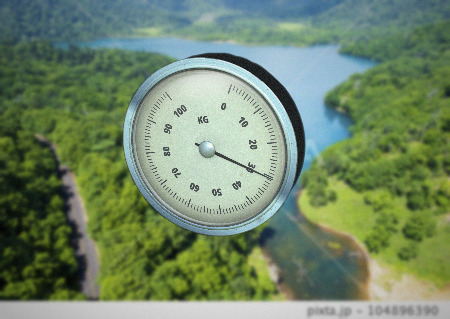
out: **30** kg
